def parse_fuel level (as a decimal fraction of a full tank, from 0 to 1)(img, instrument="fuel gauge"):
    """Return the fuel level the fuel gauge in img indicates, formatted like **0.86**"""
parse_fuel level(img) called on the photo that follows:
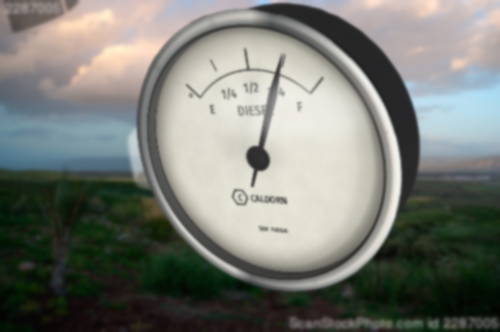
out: **0.75**
